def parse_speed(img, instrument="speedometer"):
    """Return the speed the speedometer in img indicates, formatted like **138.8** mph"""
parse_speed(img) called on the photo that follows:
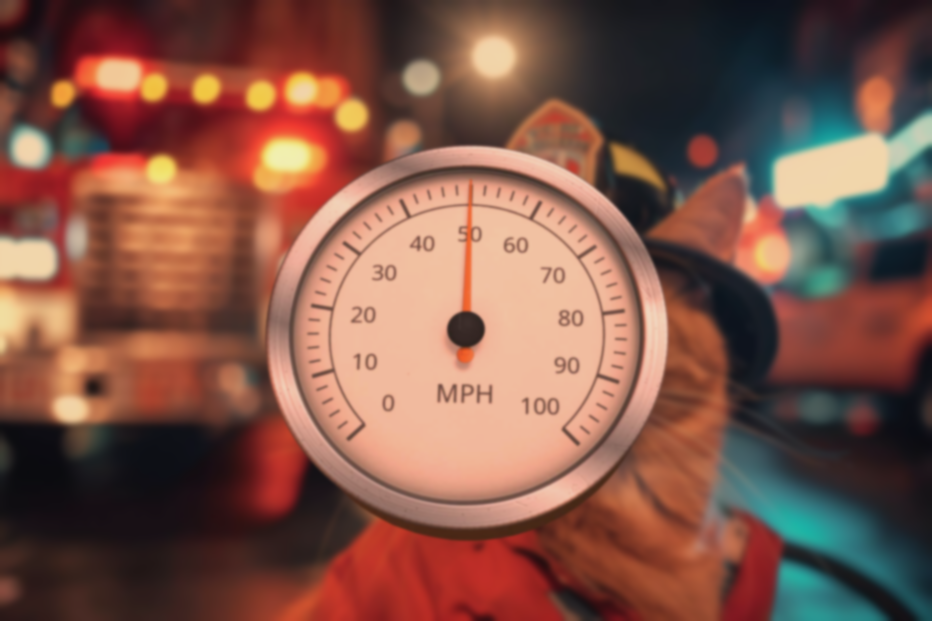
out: **50** mph
